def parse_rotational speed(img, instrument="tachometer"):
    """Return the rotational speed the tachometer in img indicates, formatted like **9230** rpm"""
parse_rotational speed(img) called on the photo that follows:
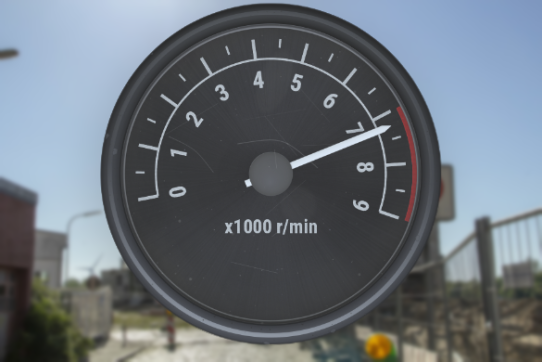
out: **7250** rpm
